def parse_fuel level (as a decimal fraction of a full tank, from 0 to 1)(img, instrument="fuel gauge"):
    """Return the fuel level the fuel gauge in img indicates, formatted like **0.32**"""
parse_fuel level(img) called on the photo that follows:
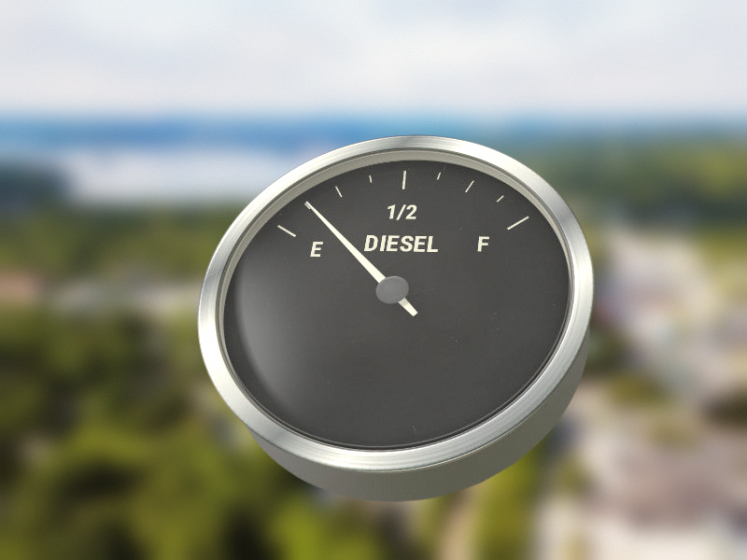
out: **0.125**
